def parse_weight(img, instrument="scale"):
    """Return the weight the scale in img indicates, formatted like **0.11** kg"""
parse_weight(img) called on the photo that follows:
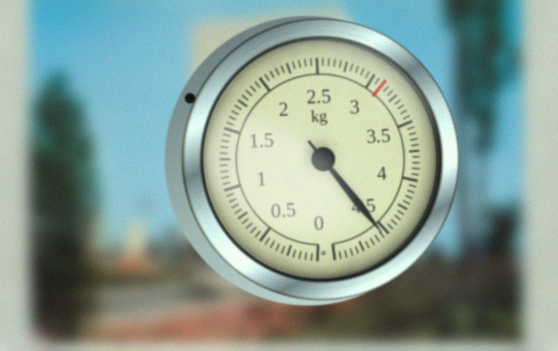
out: **4.55** kg
